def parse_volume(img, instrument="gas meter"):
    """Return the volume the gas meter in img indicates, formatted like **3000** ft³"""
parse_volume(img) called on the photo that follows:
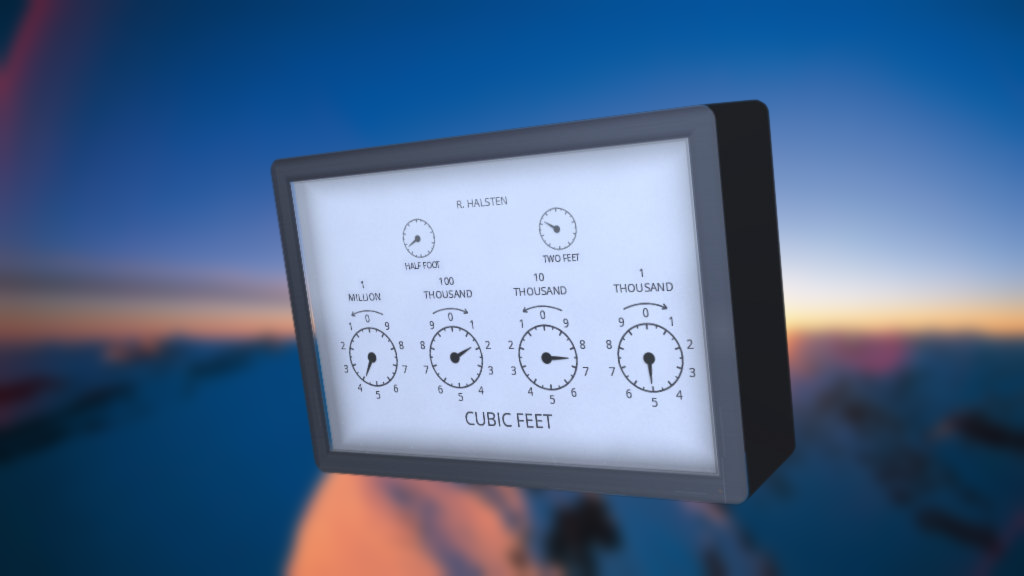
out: **417500** ft³
